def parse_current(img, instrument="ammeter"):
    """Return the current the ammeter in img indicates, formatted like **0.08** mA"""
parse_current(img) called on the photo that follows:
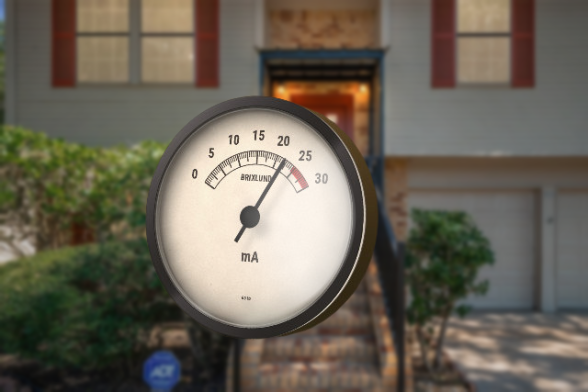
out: **22.5** mA
